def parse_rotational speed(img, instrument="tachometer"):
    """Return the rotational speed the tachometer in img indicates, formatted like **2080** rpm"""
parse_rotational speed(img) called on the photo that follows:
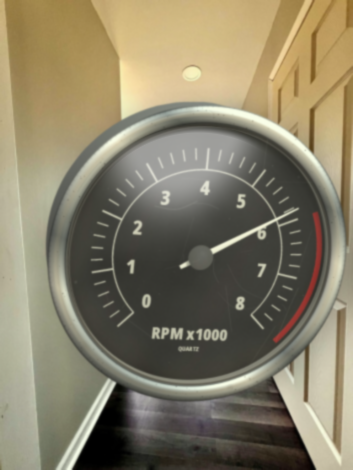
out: **5800** rpm
